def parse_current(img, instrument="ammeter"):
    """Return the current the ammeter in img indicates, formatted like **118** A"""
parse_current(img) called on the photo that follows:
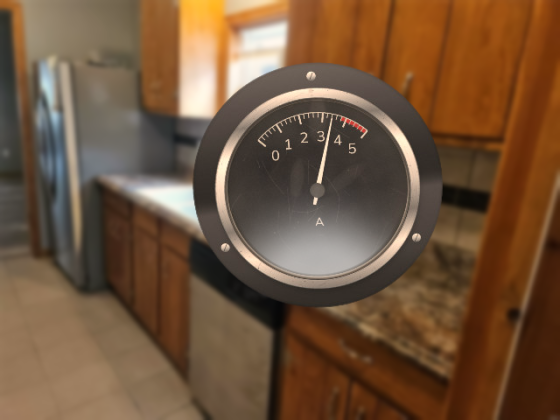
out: **3.4** A
